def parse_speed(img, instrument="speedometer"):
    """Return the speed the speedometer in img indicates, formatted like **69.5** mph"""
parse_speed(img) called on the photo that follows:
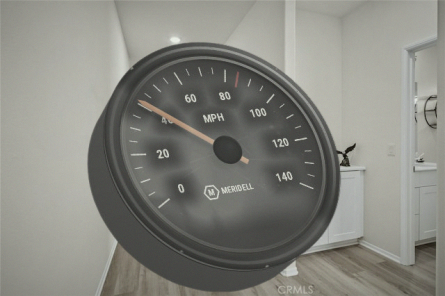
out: **40** mph
